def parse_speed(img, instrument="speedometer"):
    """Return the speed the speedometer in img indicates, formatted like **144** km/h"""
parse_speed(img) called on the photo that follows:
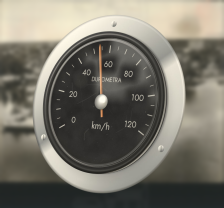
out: **55** km/h
